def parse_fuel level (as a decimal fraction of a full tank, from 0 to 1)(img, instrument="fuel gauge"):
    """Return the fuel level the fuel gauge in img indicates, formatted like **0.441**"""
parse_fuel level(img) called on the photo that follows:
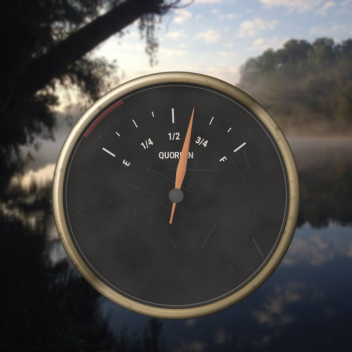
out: **0.625**
